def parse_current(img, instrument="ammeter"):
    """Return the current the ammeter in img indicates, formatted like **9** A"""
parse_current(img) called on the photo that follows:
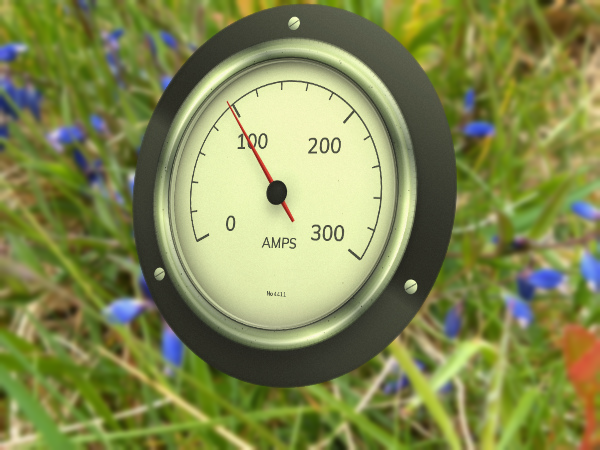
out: **100** A
